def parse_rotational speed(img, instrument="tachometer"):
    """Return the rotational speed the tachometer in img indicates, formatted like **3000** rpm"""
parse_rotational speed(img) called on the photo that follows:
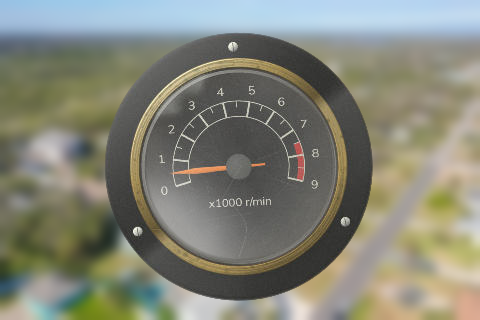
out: **500** rpm
